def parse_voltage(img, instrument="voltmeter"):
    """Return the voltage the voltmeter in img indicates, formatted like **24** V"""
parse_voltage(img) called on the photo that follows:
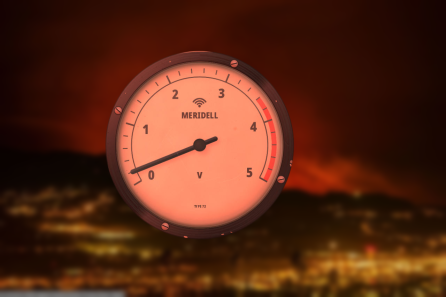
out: **0.2** V
